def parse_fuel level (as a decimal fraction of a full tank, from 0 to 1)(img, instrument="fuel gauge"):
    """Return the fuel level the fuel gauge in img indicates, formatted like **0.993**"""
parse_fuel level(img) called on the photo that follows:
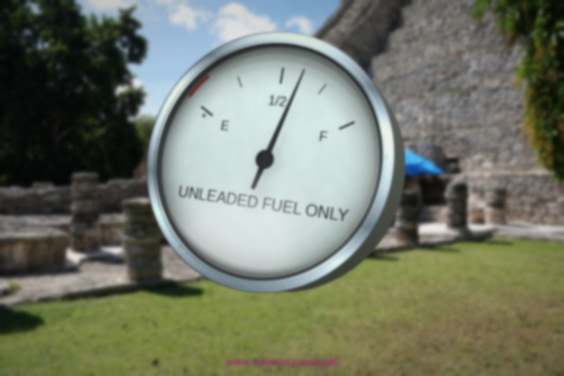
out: **0.625**
